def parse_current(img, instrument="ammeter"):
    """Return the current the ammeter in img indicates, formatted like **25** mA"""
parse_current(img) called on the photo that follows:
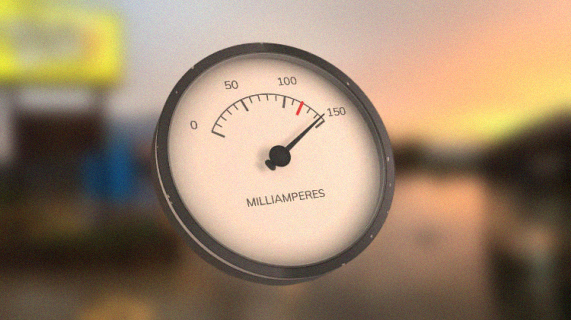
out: **145** mA
